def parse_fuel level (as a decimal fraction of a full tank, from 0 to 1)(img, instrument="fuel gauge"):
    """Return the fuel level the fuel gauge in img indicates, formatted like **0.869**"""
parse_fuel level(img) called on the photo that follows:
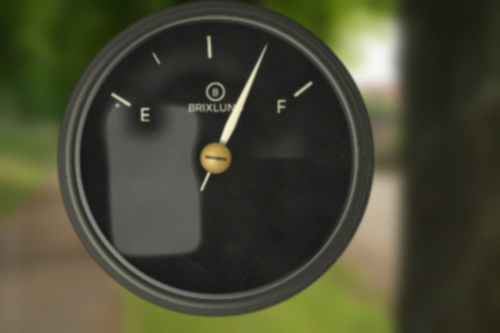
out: **0.75**
